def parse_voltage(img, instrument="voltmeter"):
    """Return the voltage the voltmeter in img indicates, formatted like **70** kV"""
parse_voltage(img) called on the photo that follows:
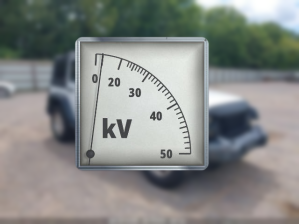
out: **10** kV
